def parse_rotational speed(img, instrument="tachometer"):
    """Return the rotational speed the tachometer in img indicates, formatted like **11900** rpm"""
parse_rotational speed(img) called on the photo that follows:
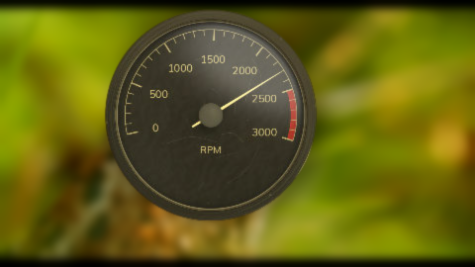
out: **2300** rpm
